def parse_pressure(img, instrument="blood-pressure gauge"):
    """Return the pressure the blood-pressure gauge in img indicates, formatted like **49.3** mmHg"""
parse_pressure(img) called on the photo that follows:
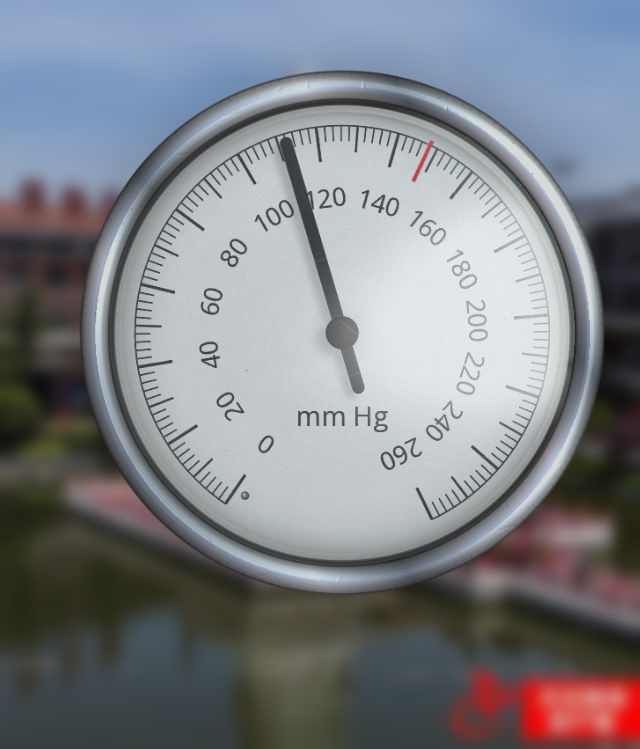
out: **112** mmHg
